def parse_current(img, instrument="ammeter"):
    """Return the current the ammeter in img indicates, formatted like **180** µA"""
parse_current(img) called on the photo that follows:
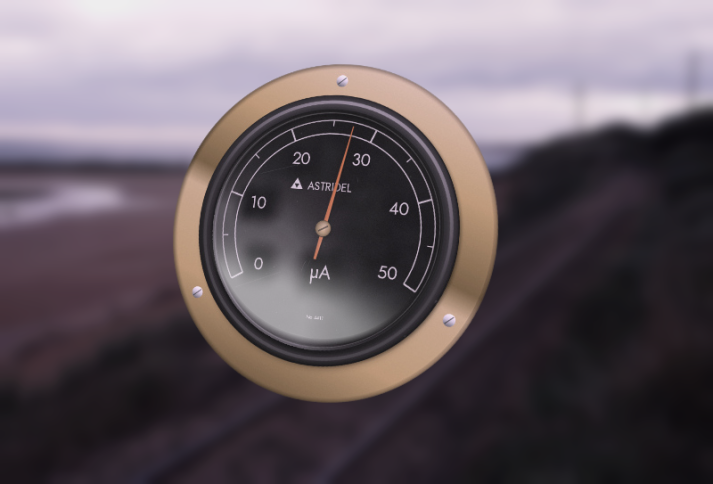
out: **27.5** µA
